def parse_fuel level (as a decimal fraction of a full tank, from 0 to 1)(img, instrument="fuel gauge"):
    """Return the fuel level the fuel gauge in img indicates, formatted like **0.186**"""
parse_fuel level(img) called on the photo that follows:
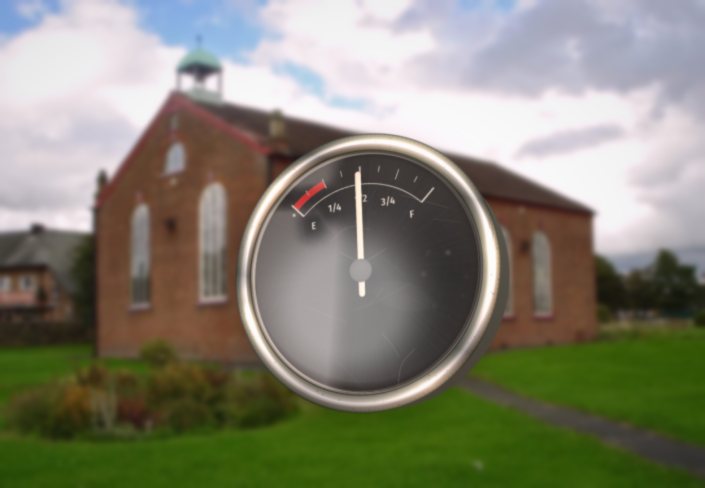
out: **0.5**
